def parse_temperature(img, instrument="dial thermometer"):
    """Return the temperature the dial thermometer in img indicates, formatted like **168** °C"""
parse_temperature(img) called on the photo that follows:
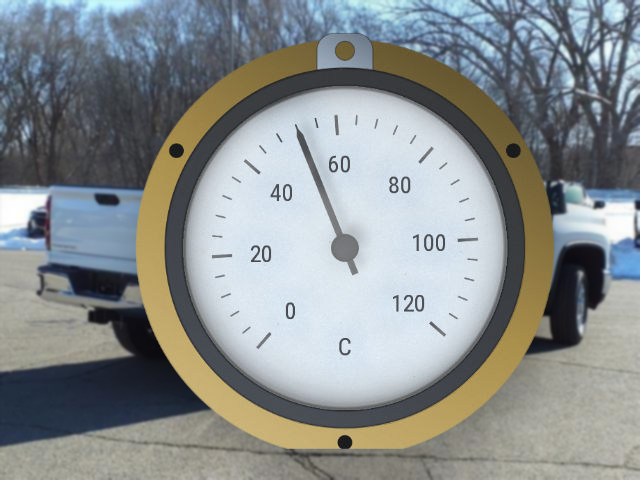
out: **52** °C
